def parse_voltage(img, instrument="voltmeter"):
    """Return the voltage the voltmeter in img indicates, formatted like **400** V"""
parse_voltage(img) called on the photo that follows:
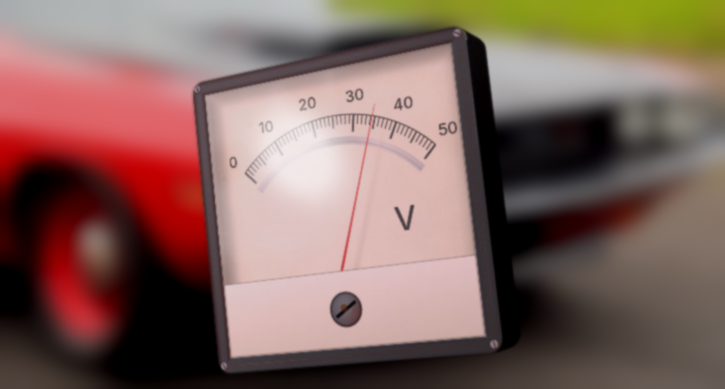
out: **35** V
